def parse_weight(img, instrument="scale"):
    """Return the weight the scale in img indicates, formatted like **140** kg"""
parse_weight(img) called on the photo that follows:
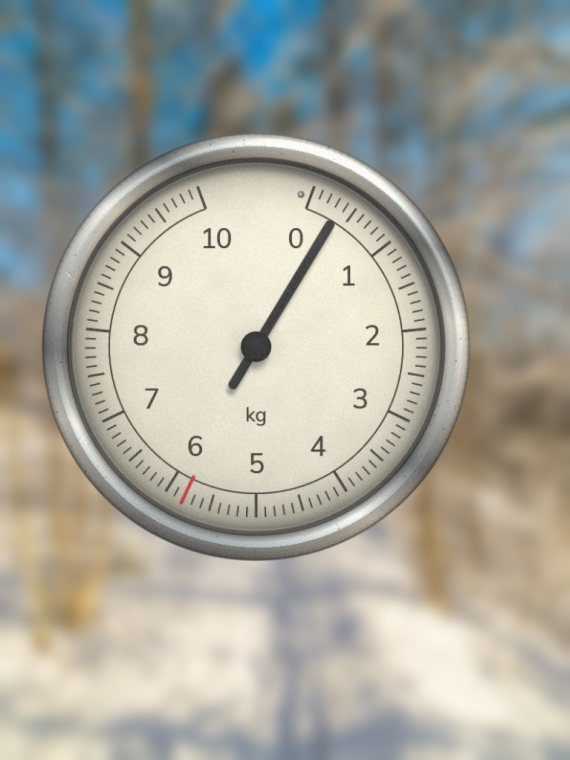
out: **0.35** kg
